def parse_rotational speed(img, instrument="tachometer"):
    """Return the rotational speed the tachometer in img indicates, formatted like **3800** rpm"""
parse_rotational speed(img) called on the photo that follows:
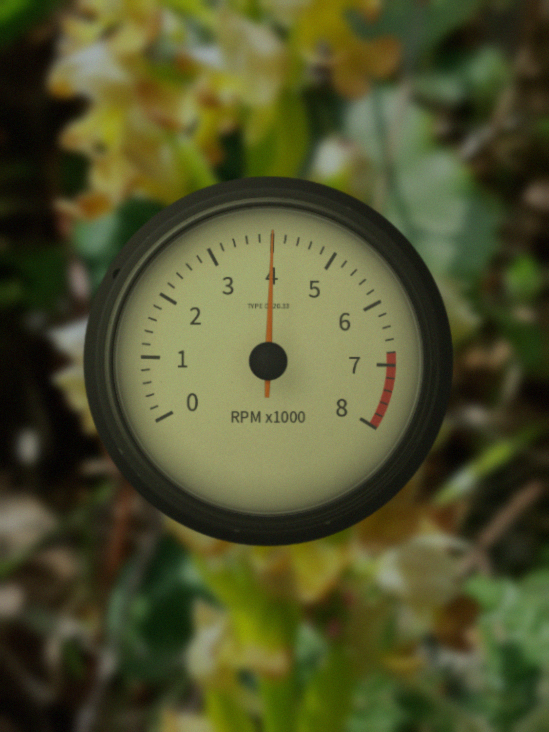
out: **4000** rpm
